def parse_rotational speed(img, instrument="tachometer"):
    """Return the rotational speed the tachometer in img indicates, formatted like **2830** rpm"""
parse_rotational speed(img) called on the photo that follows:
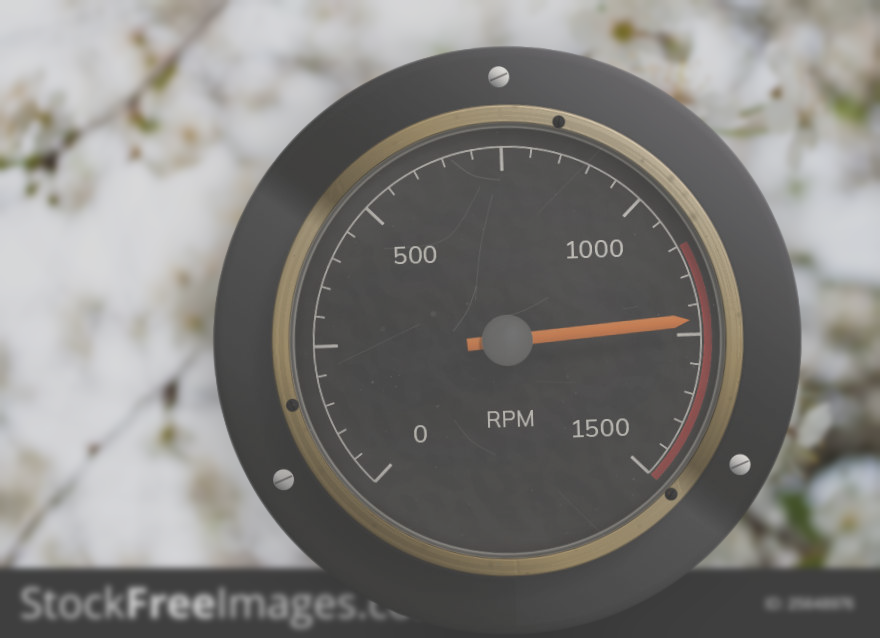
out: **1225** rpm
